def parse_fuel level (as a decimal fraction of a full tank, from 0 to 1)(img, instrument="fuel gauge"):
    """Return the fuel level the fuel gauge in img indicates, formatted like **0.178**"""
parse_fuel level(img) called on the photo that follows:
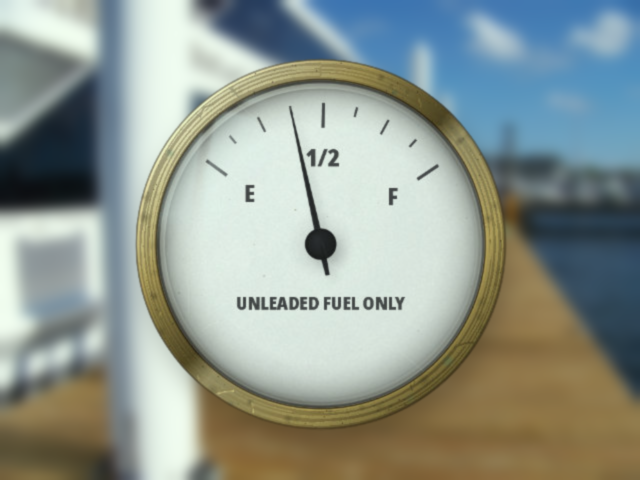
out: **0.375**
